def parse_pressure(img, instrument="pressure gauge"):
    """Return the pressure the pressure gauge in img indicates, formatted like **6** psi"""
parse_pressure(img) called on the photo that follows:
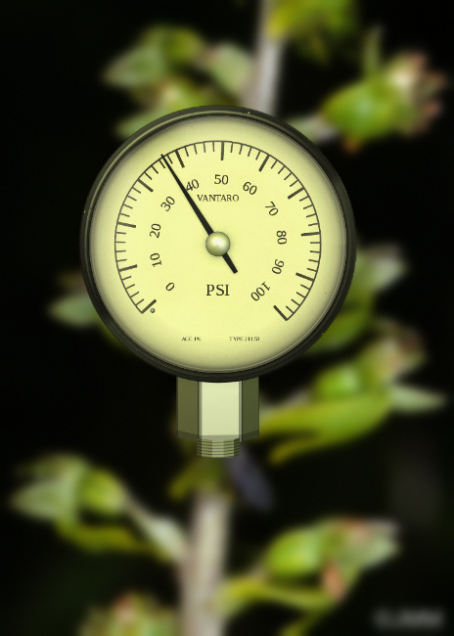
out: **37** psi
